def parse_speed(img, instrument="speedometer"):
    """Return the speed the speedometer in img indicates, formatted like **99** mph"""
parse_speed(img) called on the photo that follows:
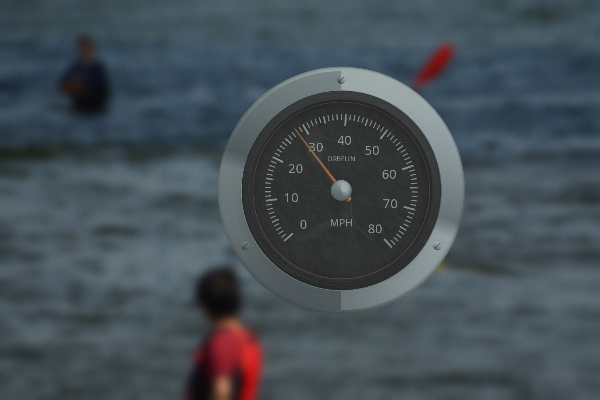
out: **28** mph
